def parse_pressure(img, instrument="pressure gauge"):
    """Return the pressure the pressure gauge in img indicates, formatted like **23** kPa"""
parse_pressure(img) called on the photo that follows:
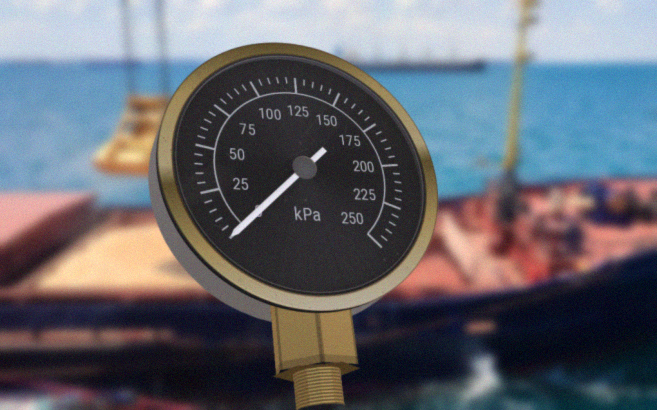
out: **0** kPa
